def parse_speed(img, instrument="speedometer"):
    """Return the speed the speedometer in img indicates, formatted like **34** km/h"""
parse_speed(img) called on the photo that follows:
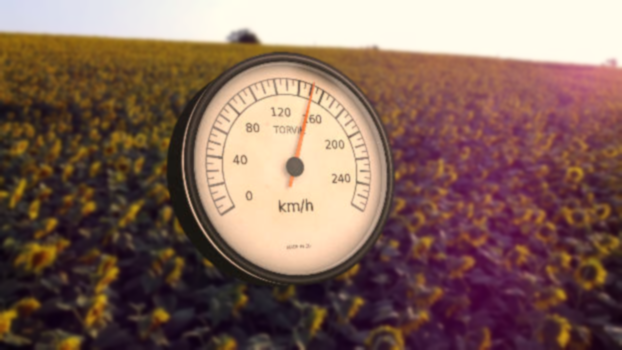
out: **150** km/h
